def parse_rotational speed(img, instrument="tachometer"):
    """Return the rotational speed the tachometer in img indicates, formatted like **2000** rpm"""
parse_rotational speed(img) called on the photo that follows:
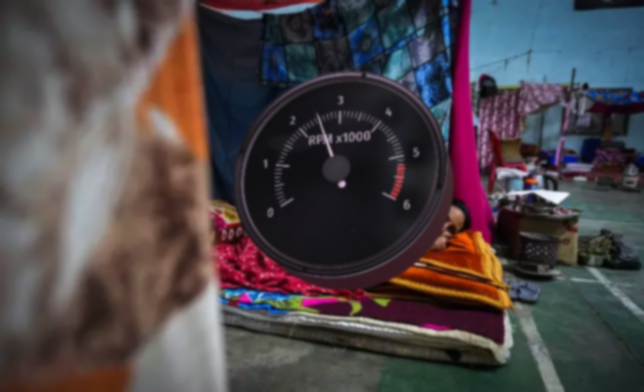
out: **2500** rpm
